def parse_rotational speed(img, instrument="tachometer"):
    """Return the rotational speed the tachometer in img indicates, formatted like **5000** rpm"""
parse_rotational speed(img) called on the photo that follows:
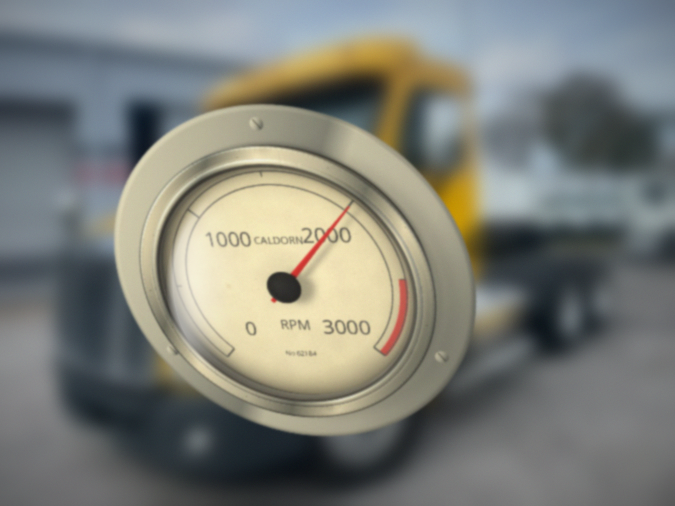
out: **2000** rpm
